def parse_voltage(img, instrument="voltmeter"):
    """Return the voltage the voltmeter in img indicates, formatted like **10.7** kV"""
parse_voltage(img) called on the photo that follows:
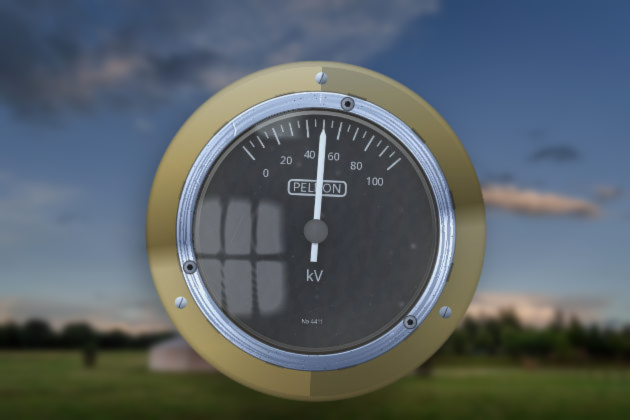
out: **50** kV
